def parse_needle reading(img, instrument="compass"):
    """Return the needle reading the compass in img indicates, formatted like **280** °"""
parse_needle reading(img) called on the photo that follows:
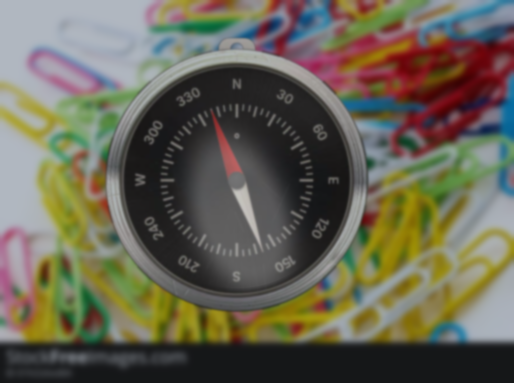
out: **340** °
